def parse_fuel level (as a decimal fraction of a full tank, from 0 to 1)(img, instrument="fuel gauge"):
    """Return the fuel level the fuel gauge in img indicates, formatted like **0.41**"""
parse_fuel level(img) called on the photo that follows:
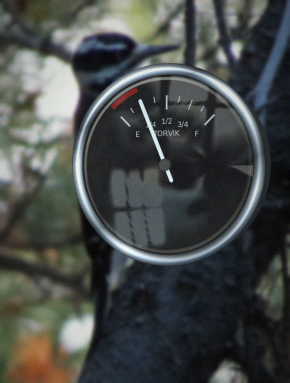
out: **0.25**
